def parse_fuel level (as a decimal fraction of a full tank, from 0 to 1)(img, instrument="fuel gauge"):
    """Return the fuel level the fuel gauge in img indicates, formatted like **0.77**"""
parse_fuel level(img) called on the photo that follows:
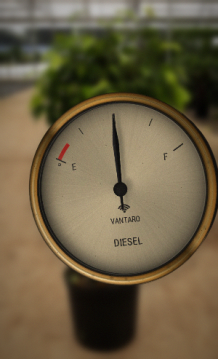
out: **0.5**
